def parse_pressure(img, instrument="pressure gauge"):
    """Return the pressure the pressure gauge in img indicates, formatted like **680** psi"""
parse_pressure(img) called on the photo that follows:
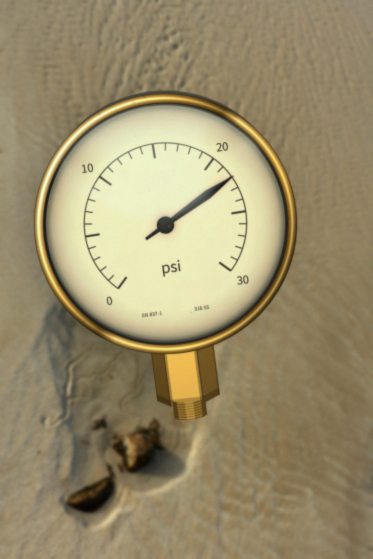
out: **22** psi
